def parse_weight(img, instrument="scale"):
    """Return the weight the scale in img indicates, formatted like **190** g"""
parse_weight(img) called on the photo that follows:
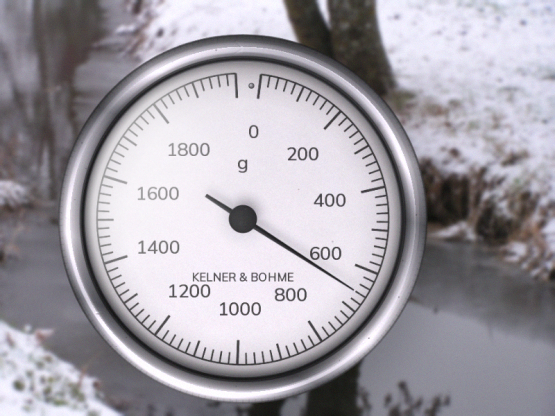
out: **660** g
